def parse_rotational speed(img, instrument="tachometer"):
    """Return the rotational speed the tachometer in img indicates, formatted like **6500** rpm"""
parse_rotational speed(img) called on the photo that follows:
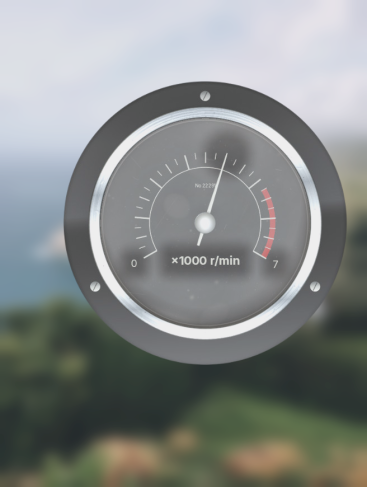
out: **4000** rpm
